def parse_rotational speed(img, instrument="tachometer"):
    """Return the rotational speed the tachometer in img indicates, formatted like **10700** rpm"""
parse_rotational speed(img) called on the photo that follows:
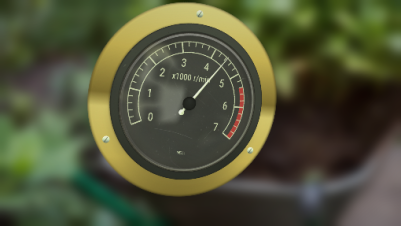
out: **4400** rpm
